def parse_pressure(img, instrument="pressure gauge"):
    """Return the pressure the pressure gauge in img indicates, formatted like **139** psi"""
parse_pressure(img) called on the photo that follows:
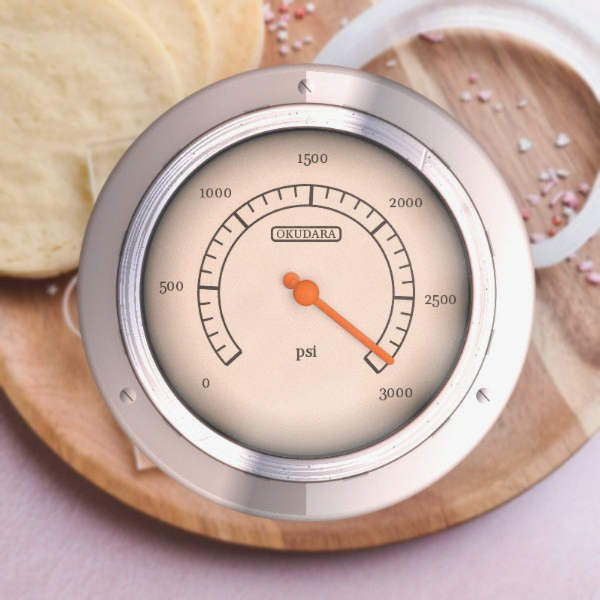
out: **2900** psi
